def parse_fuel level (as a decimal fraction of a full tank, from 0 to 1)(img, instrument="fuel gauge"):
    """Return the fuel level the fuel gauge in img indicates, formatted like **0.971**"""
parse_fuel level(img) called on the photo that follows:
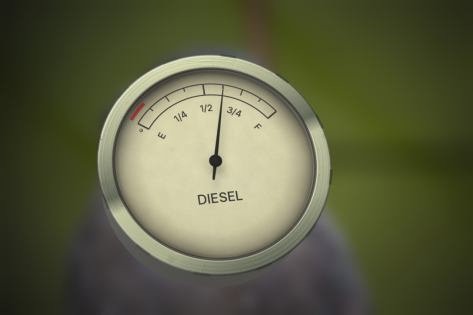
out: **0.625**
